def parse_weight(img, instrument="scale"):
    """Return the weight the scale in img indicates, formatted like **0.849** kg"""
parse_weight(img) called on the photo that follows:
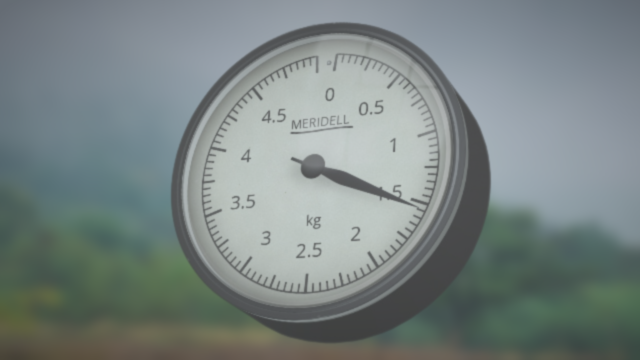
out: **1.55** kg
